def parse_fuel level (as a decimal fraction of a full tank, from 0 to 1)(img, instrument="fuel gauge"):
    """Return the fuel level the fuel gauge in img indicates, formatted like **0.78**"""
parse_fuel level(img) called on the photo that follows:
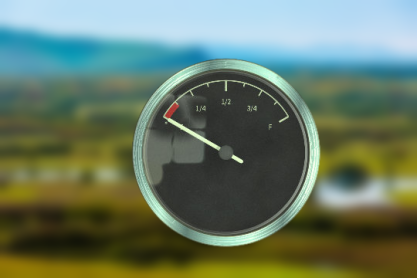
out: **0**
